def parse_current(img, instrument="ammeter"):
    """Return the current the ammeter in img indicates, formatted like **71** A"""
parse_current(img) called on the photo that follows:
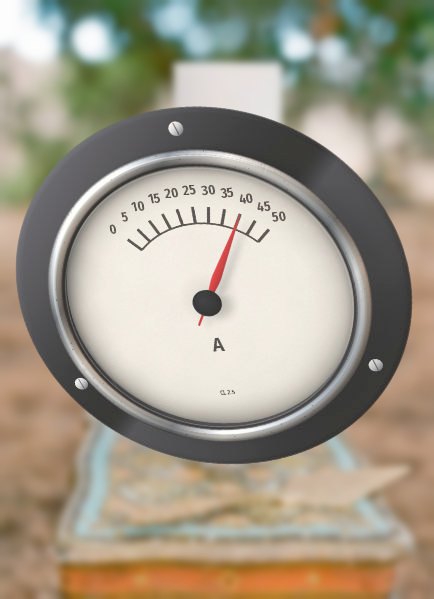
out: **40** A
